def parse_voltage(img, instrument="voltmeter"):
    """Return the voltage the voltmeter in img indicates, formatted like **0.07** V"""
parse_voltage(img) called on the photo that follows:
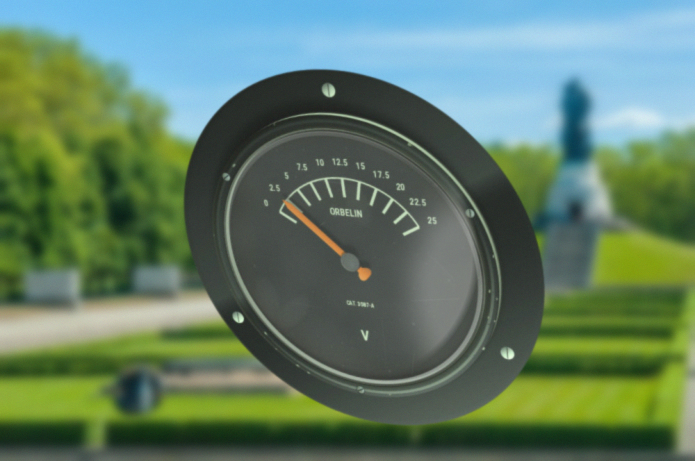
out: **2.5** V
